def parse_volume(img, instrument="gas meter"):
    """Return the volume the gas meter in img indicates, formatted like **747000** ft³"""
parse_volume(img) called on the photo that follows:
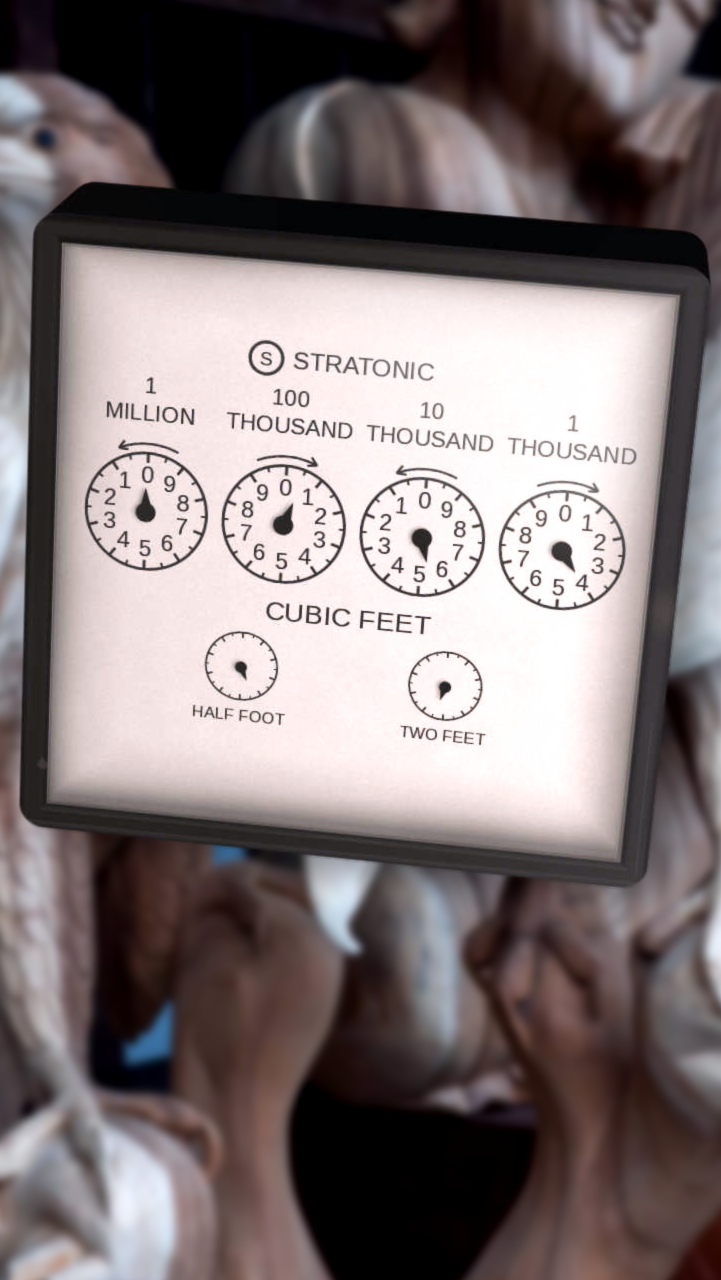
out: **5400** ft³
